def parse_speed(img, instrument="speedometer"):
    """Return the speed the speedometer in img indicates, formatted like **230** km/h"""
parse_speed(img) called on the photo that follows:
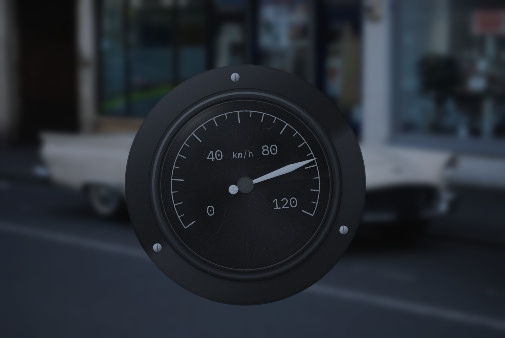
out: **97.5** km/h
